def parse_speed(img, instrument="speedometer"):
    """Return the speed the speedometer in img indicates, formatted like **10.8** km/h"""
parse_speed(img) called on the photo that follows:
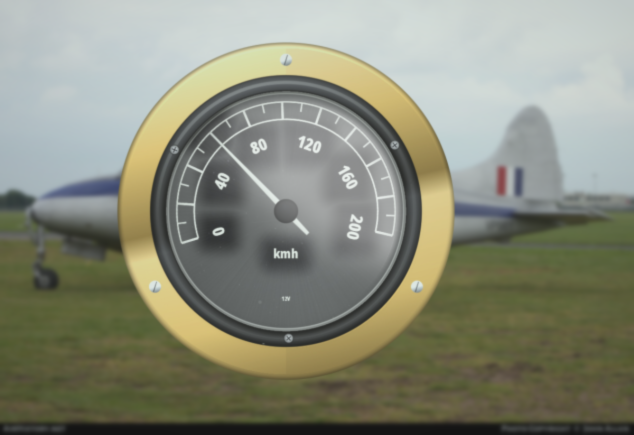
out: **60** km/h
